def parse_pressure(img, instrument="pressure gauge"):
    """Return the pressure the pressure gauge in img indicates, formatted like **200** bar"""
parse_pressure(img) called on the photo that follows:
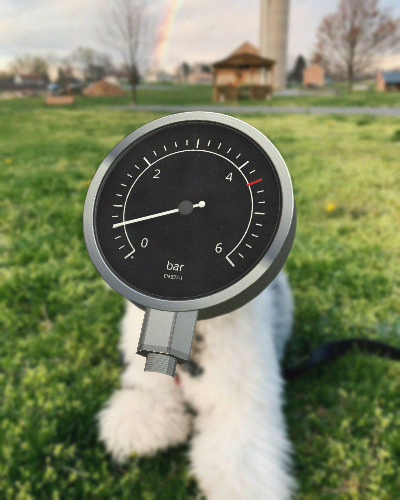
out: **0.6** bar
